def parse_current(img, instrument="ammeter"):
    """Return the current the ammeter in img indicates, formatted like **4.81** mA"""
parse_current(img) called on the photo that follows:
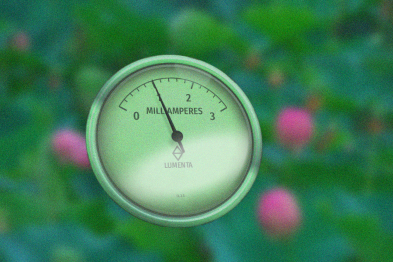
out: **1** mA
